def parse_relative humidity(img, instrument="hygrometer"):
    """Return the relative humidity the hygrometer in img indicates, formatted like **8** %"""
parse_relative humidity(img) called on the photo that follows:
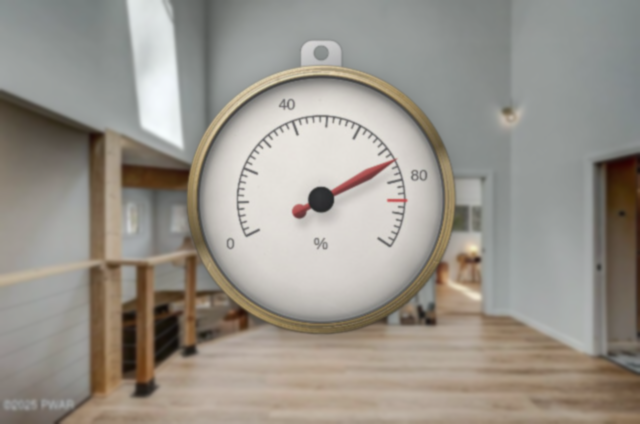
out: **74** %
